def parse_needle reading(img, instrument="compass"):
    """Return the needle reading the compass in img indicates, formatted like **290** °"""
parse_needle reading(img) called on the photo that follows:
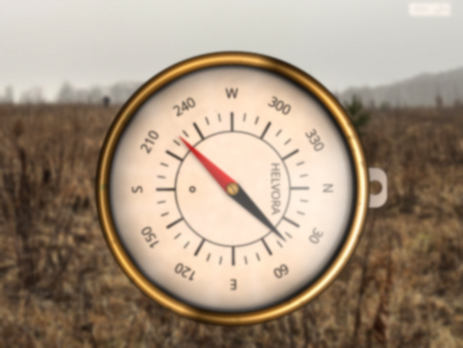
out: **225** °
